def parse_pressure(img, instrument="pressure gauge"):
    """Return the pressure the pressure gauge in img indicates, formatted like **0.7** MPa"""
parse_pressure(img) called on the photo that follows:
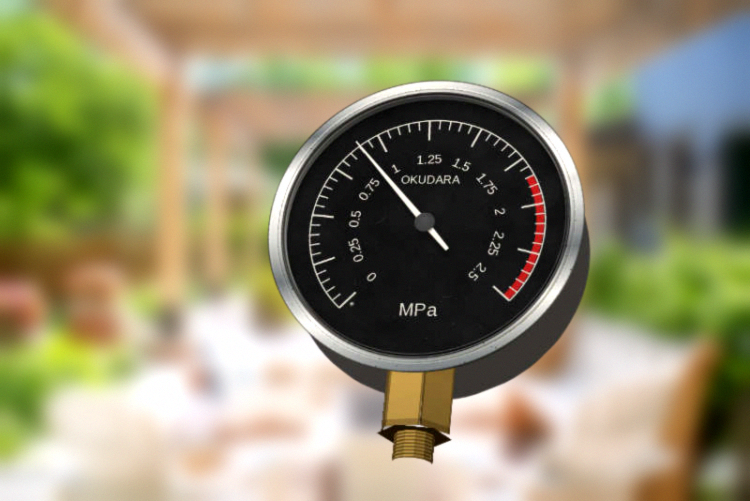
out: **0.9** MPa
